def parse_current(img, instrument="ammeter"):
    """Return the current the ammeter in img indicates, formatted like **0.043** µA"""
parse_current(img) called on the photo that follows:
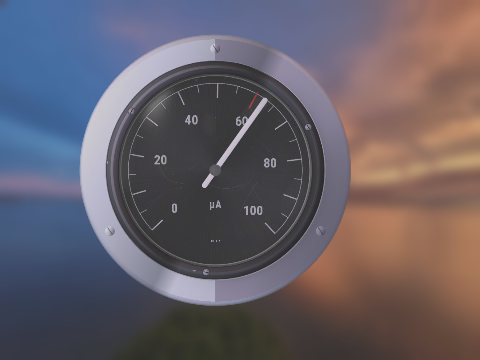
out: **62.5** µA
